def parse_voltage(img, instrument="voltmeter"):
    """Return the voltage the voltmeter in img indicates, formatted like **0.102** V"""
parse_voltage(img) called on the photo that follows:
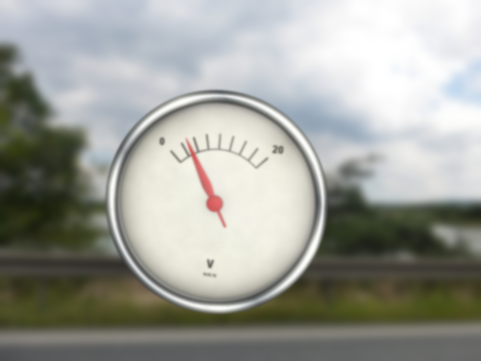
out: **3.75** V
